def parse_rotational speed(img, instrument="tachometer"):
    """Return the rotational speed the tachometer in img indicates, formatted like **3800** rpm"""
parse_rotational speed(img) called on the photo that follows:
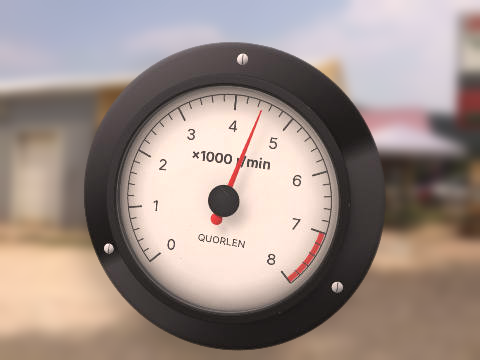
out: **4500** rpm
